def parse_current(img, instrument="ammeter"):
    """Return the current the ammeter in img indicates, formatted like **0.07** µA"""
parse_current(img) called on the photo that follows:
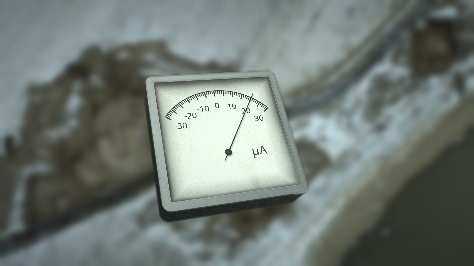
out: **20** µA
